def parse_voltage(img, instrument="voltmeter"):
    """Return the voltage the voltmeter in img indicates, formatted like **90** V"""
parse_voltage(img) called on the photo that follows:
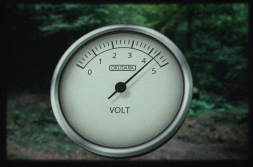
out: **4.4** V
